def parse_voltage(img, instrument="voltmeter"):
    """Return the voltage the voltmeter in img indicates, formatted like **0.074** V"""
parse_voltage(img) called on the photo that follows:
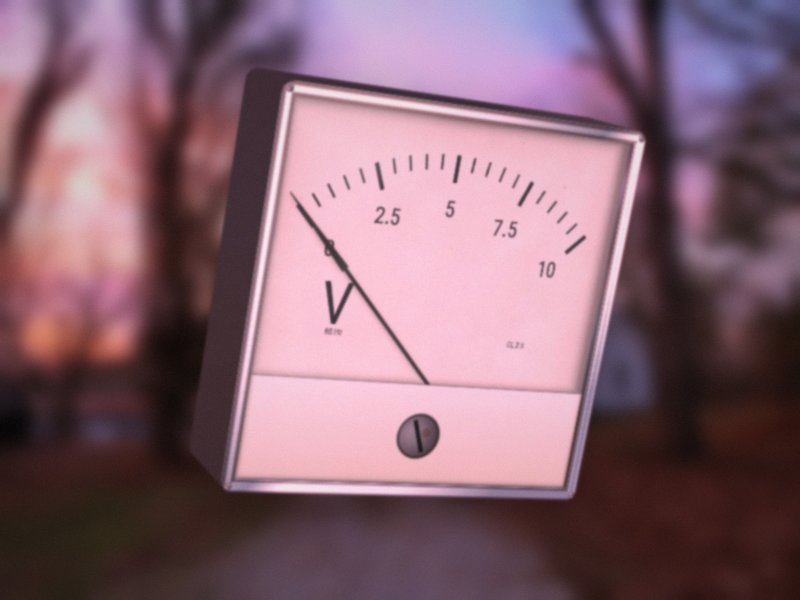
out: **0** V
